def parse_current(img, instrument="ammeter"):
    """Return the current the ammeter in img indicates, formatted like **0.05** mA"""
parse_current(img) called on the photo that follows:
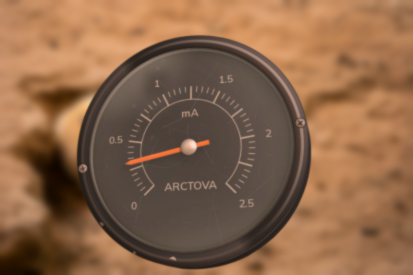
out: **0.3** mA
